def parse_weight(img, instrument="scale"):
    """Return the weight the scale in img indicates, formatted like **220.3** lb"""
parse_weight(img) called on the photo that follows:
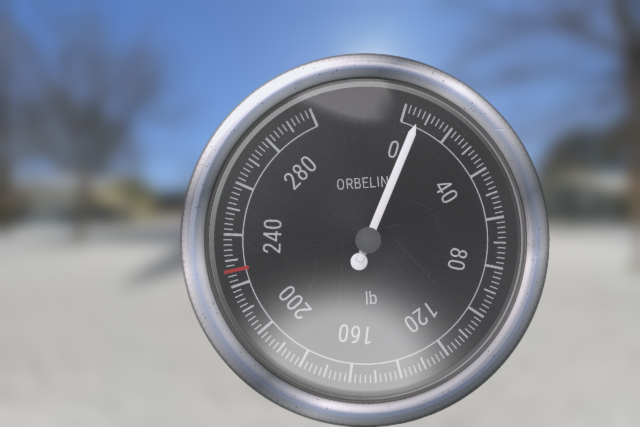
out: **6** lb
